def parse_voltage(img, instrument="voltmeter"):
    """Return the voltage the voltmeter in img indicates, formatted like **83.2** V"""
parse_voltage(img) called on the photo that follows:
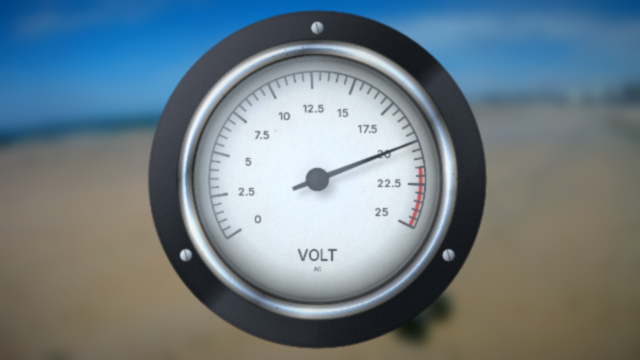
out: **20** V
